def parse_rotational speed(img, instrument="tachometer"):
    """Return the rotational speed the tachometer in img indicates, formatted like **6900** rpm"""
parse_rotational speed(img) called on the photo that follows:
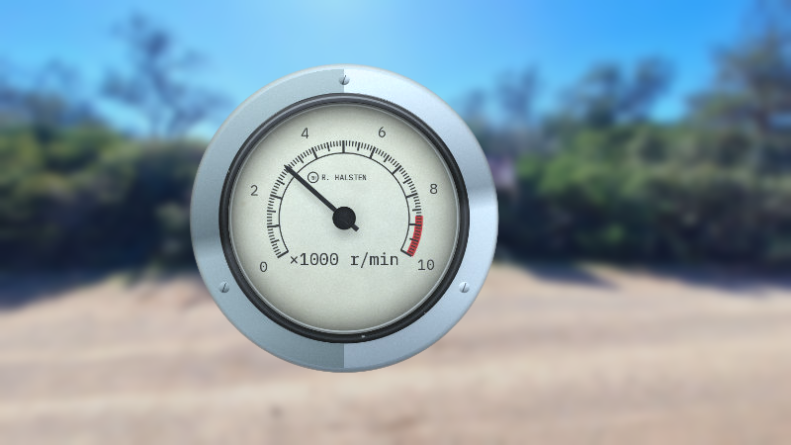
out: **3000** rpm
